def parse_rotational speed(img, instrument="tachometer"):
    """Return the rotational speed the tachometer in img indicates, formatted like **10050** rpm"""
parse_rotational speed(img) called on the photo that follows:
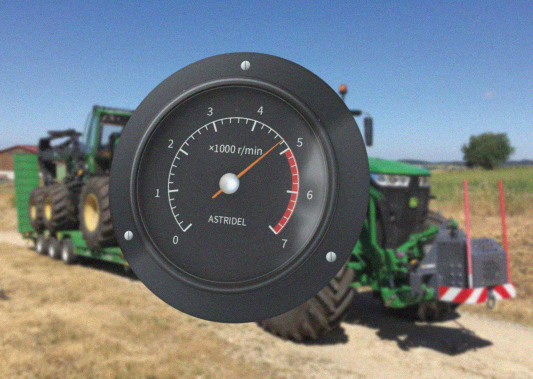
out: **4800** rpm
